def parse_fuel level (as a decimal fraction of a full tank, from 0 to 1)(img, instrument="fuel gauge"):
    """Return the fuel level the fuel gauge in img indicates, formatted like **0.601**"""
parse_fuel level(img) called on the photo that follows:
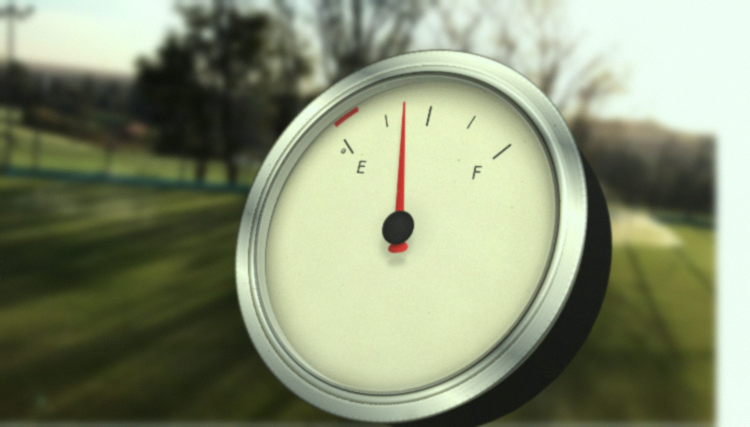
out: **0.375**
